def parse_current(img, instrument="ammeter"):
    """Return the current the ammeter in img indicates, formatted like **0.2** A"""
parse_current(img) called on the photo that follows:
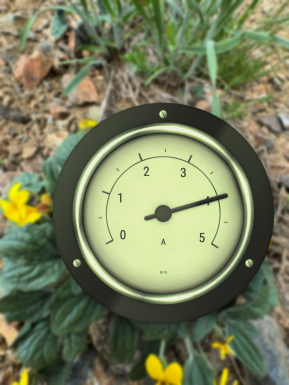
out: **4** A
